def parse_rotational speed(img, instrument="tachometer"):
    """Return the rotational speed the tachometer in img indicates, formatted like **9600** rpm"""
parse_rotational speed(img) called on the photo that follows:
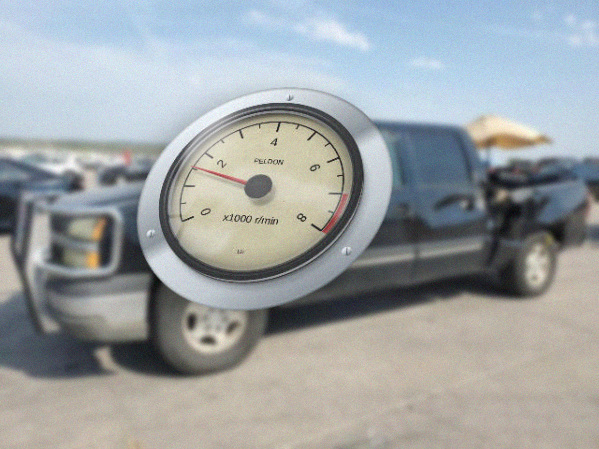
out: **1500** rpm
